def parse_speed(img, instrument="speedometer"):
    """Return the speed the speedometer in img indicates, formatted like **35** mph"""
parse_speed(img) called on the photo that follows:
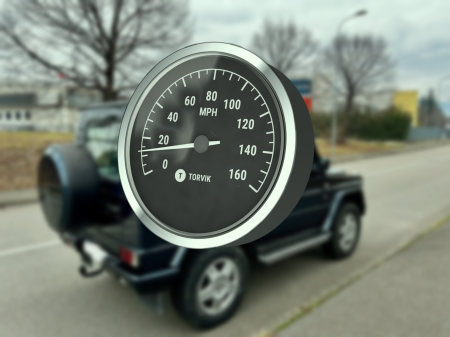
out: **12.5** mph
